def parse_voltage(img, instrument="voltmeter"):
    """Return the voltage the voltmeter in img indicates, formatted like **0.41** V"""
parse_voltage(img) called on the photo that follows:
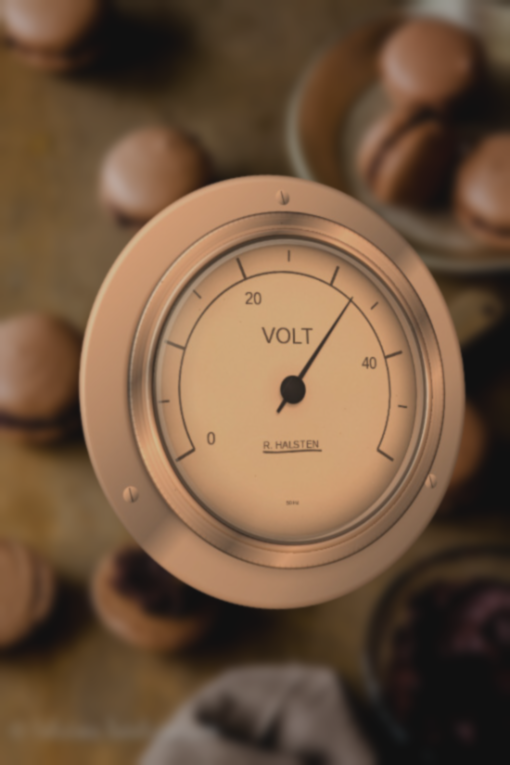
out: **32.5** V
